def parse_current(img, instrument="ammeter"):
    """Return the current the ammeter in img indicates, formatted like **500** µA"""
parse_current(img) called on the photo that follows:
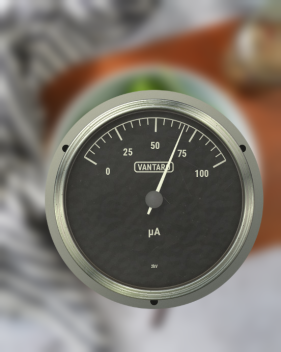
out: **67.5** µA
